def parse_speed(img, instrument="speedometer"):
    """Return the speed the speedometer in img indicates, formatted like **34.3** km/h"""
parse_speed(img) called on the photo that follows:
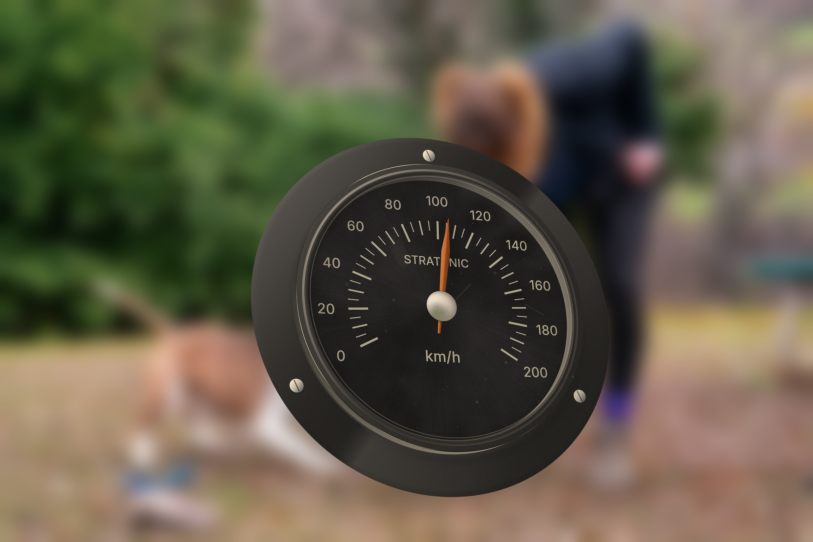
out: **105** km/h
